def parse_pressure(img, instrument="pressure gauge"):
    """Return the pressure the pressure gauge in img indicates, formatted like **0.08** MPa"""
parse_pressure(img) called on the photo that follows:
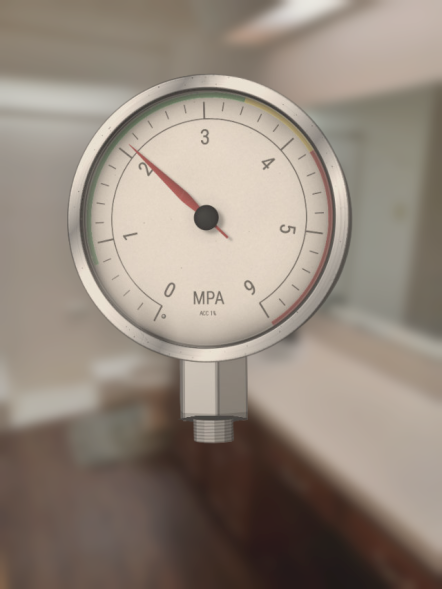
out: **2.1** MPa
